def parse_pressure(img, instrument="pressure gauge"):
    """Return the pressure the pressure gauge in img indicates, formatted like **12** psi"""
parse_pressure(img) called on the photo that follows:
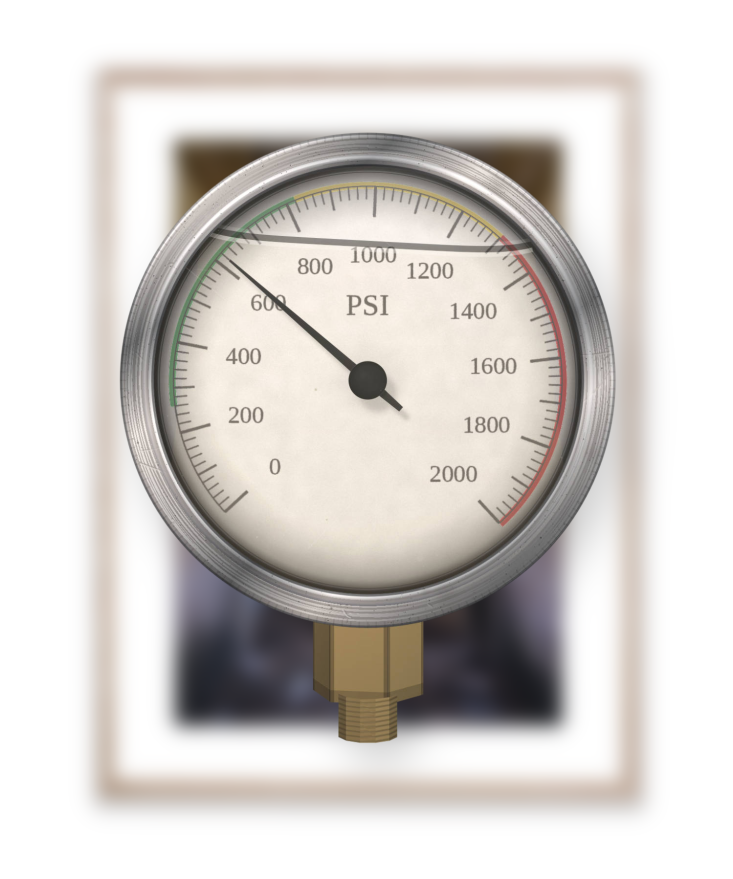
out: **620** psi
